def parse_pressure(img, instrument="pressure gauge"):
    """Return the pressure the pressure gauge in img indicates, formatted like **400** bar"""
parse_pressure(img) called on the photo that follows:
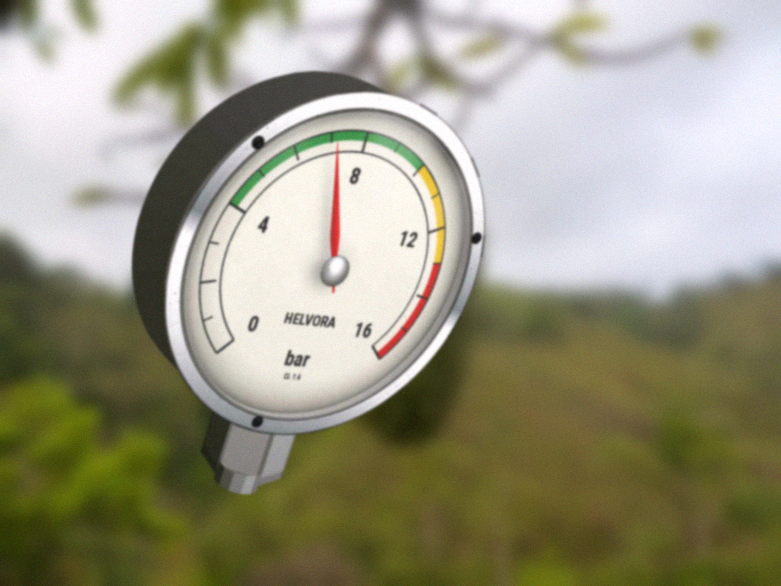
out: **7** bar
